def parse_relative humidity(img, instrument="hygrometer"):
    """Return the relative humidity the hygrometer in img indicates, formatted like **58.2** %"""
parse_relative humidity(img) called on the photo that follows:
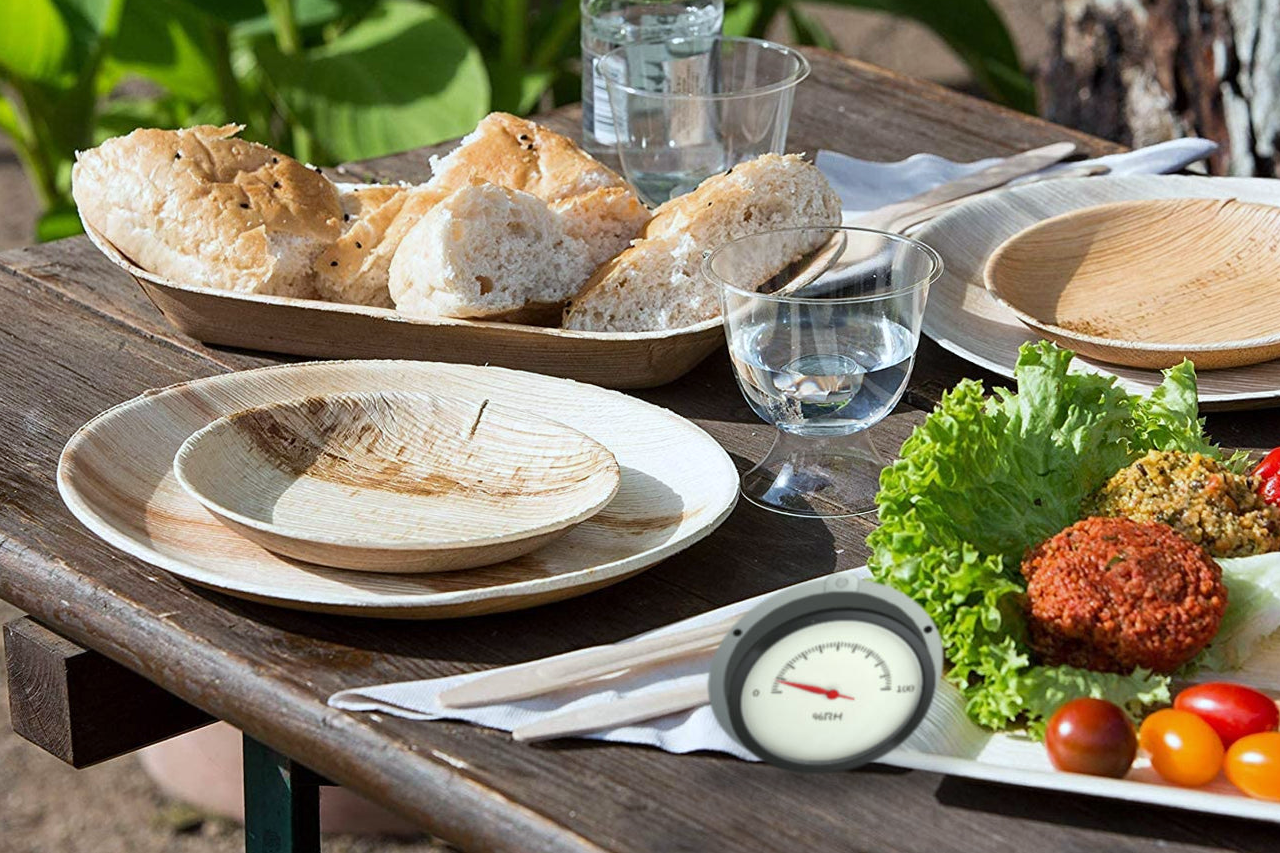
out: **10** %
